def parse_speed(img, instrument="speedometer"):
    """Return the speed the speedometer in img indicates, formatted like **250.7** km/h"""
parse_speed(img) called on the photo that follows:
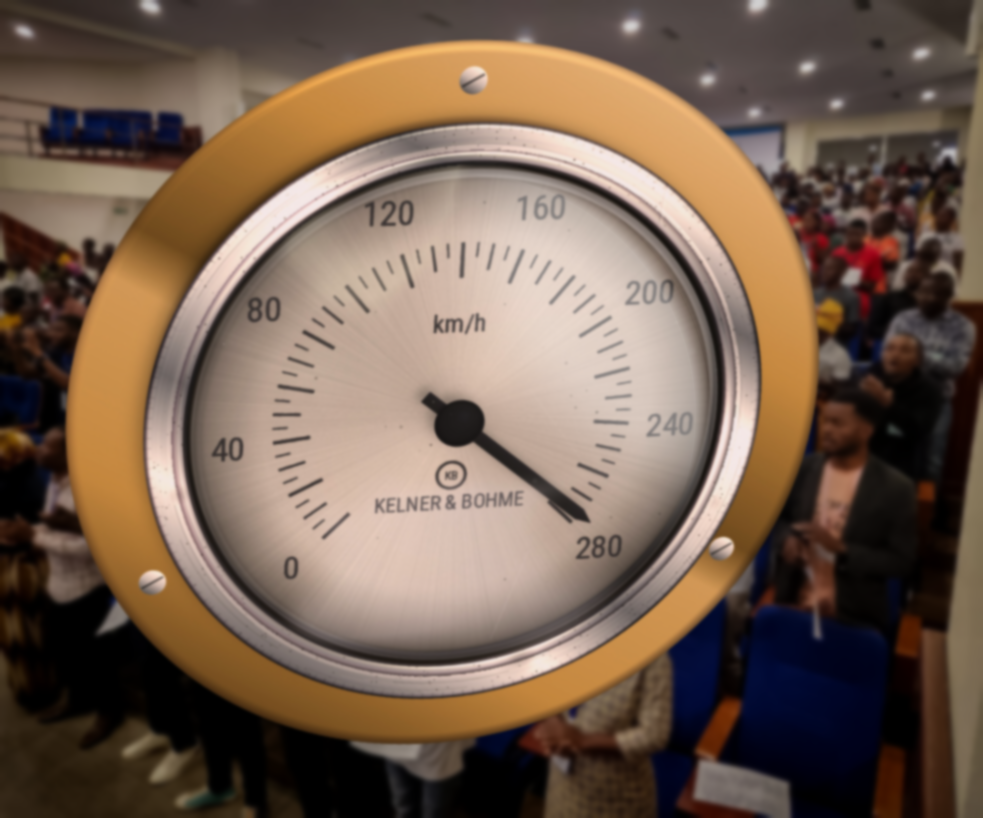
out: **275** km/h
